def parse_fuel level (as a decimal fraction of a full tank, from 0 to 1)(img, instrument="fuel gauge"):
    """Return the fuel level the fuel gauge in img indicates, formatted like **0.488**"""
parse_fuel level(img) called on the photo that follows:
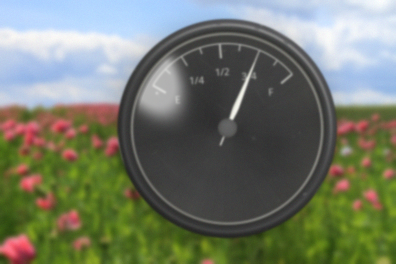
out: **0.75**
